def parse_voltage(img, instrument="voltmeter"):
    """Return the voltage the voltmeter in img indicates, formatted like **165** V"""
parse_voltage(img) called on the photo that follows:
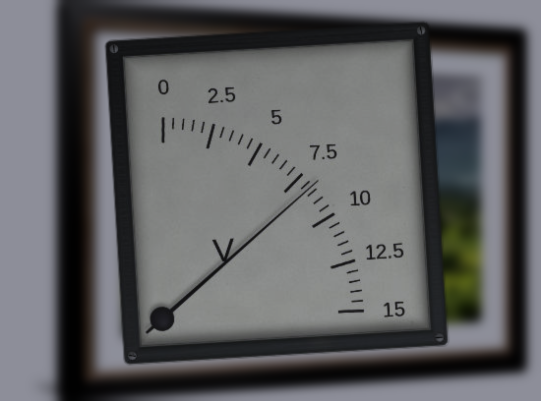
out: **8.25** V
